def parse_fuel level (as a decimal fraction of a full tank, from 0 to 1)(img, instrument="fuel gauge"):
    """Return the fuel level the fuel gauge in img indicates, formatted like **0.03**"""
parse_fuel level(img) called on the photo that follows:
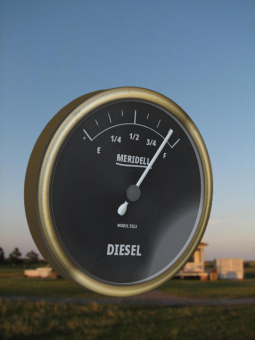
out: **0.875**
